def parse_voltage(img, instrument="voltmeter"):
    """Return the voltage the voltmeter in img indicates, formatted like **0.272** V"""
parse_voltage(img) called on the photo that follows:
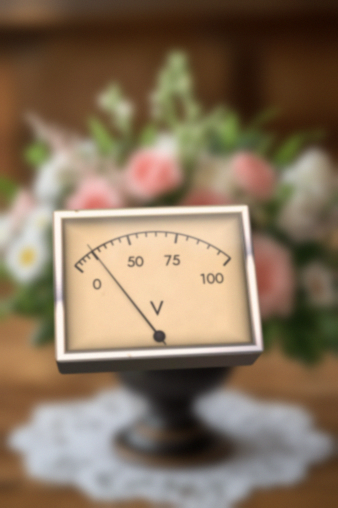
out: **25** V
